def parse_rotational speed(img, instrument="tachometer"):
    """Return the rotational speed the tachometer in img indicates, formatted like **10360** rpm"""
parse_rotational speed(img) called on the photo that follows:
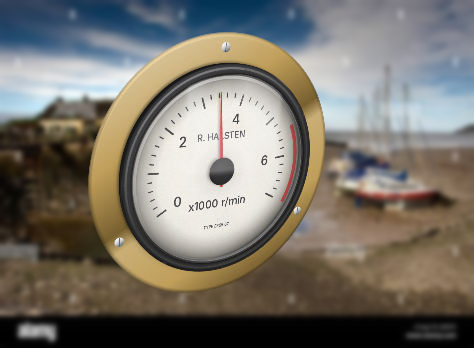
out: **3400** rpm
